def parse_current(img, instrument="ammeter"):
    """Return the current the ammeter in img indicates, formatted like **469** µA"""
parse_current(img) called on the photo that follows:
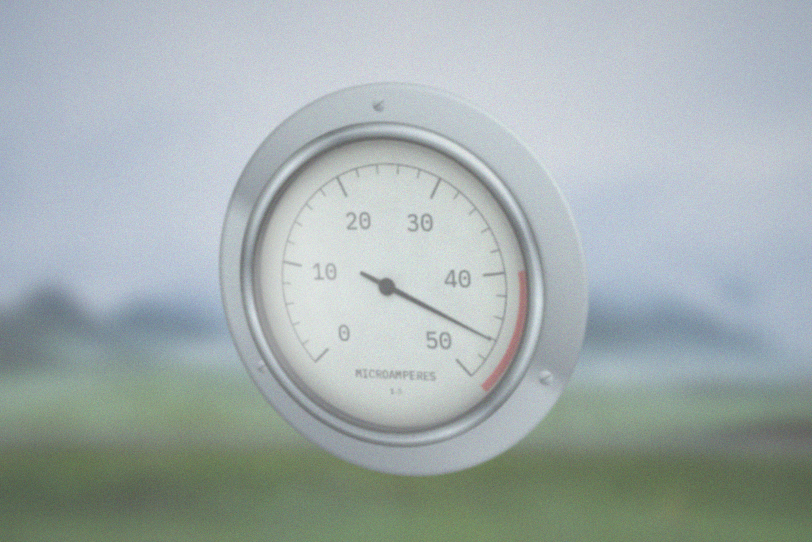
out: **46** µA
